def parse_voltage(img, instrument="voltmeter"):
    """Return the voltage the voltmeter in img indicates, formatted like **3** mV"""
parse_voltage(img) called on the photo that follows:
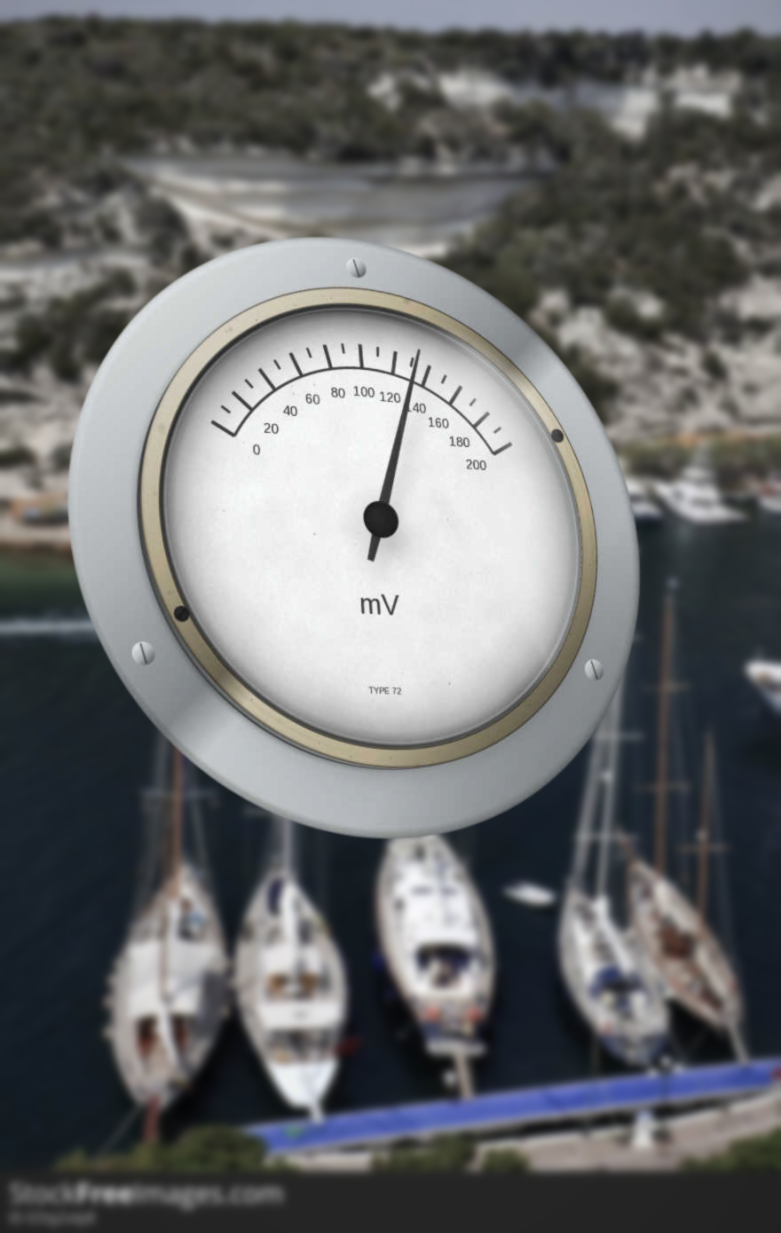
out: **130** mV
